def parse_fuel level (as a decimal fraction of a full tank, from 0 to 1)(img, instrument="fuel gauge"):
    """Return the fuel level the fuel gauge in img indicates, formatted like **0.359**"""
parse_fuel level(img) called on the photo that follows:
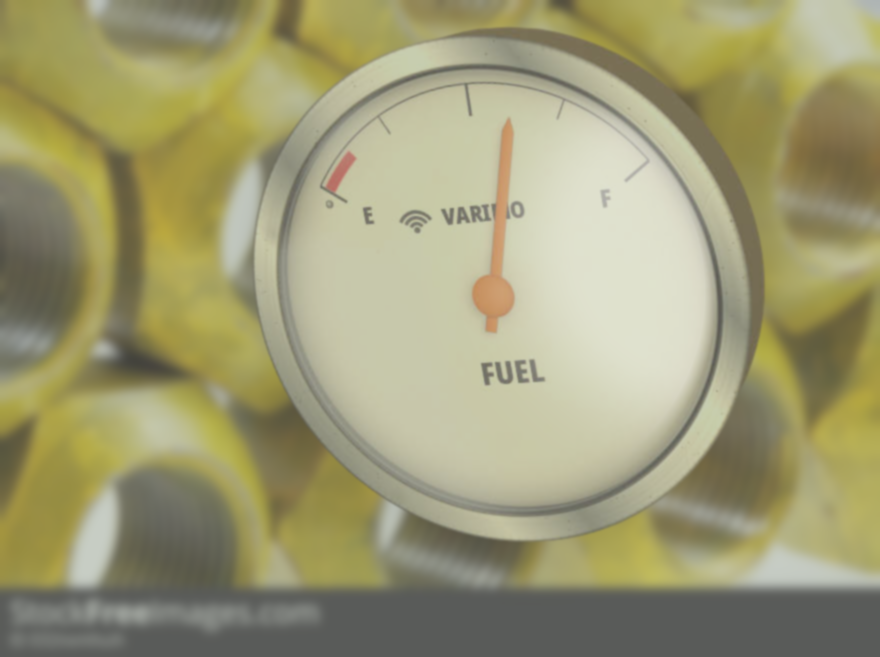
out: **0.625**
